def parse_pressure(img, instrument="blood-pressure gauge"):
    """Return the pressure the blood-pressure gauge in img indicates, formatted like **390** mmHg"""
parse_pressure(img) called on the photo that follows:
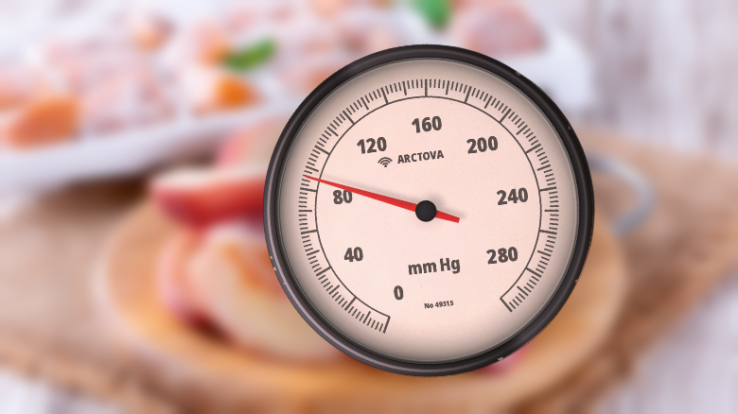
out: **86** mmHg
